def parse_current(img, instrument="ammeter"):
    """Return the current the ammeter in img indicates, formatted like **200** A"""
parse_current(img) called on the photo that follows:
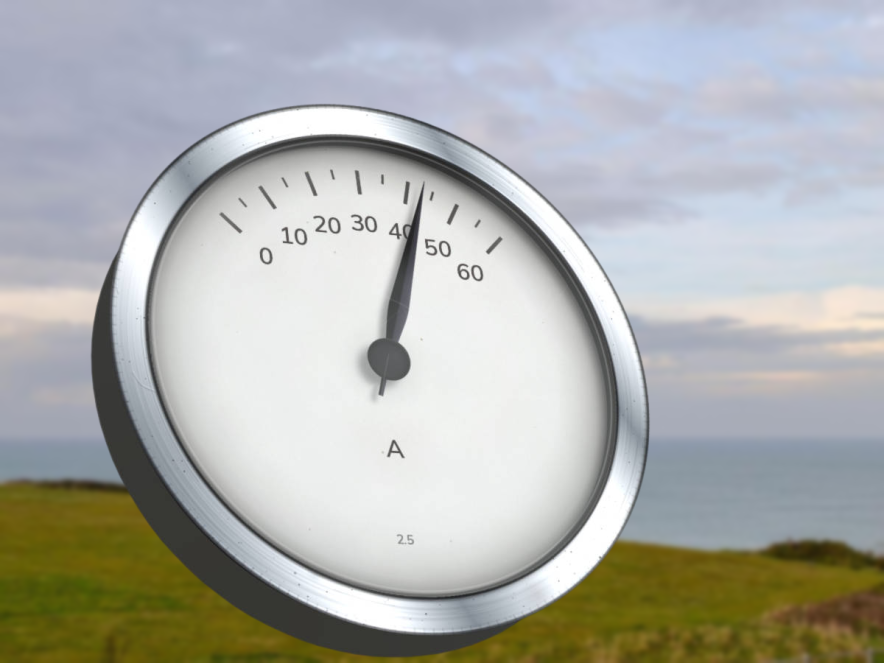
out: **42.5** A
